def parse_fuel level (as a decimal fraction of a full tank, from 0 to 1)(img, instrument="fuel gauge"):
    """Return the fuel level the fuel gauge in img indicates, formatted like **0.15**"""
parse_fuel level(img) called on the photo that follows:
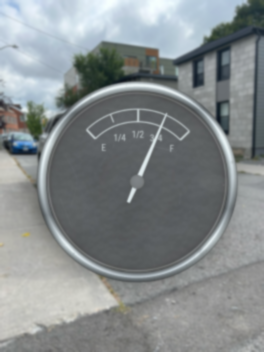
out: **0.75**
